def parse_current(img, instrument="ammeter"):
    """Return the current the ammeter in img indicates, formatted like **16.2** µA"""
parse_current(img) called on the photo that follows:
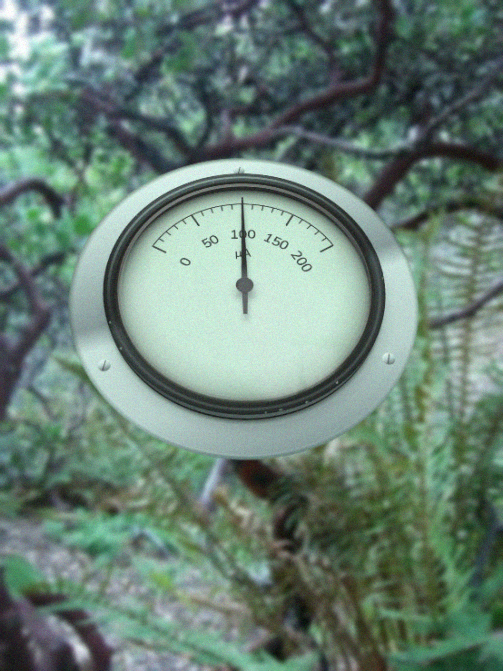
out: **100** µA
